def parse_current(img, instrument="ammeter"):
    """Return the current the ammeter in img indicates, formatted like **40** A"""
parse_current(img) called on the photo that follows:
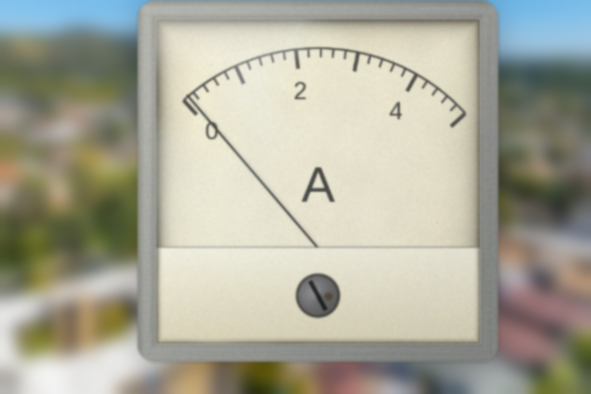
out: **0.1** A
